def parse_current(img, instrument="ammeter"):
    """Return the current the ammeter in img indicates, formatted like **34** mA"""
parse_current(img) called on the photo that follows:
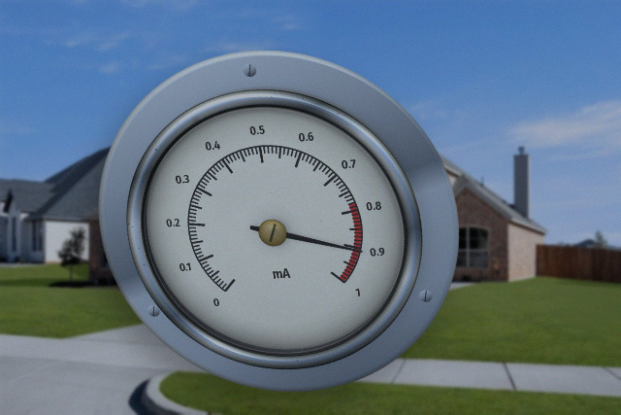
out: **0.9** mA
